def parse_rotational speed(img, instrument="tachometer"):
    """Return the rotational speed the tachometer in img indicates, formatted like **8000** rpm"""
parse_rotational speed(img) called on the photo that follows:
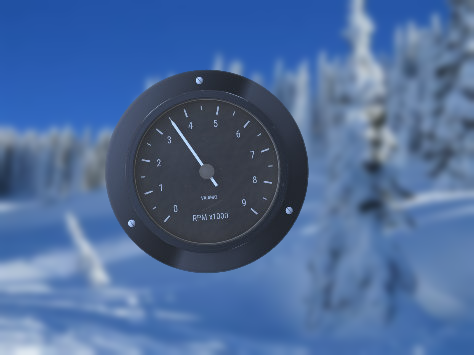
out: **3500** rpm
